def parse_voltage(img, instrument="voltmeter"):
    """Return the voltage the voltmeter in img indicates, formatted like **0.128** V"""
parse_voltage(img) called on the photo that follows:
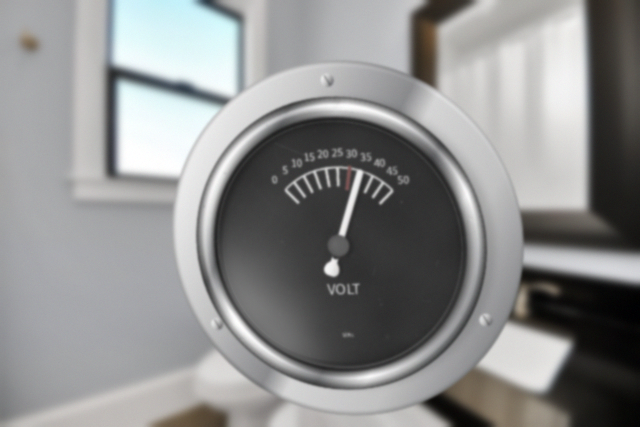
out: **35** V
